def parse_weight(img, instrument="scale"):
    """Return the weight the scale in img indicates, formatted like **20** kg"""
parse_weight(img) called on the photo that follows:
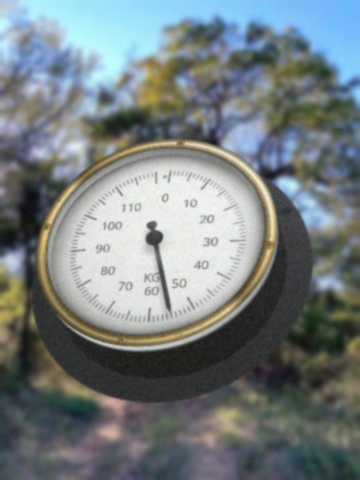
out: **55** kg
